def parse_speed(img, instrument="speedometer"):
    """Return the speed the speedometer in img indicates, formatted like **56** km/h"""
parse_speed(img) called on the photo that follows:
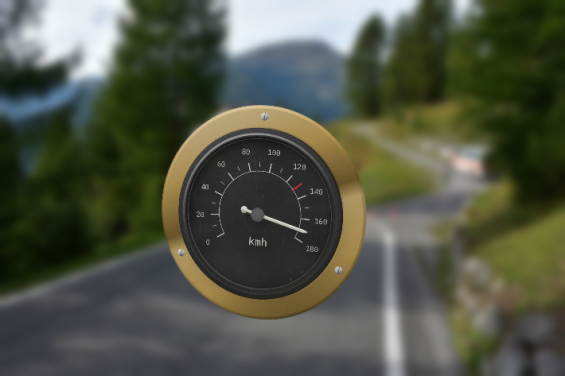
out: **170** km/h
